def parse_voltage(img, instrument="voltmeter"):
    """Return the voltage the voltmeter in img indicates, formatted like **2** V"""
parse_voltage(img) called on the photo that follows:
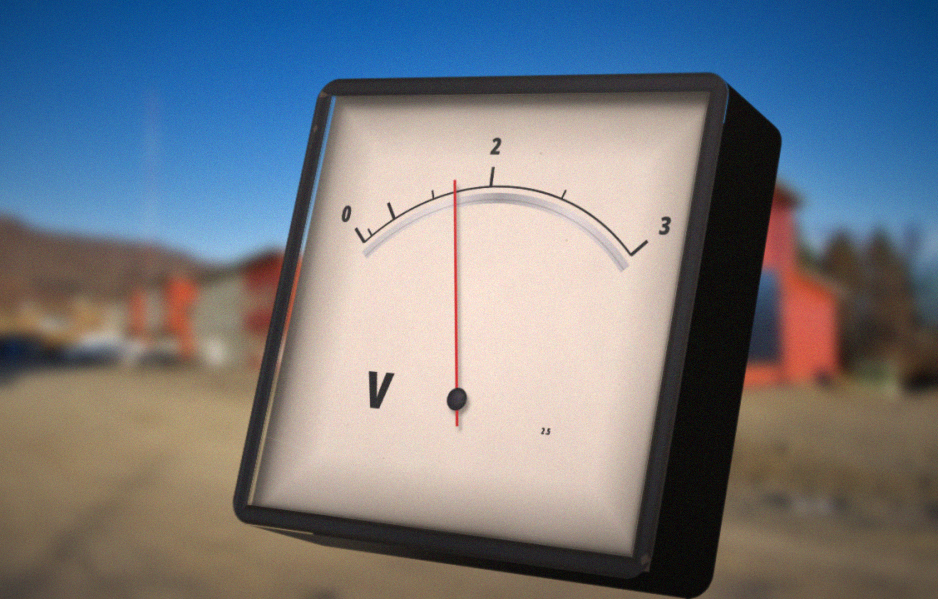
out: **1.75** V
